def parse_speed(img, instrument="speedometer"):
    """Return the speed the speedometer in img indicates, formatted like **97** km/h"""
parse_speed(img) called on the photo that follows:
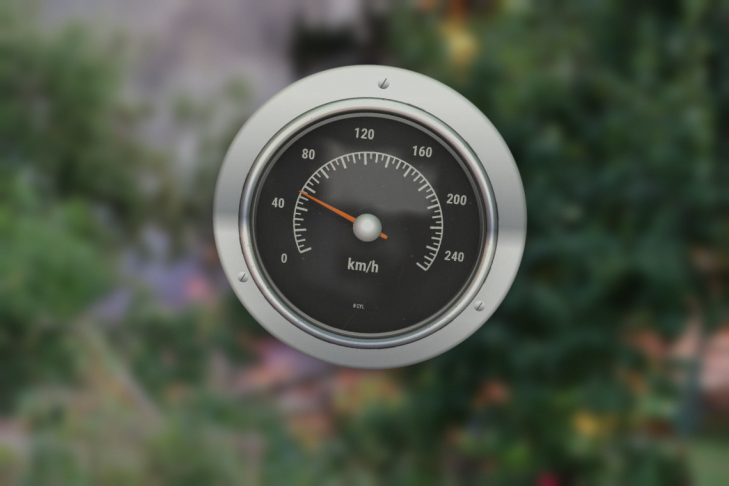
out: **55** km/h
